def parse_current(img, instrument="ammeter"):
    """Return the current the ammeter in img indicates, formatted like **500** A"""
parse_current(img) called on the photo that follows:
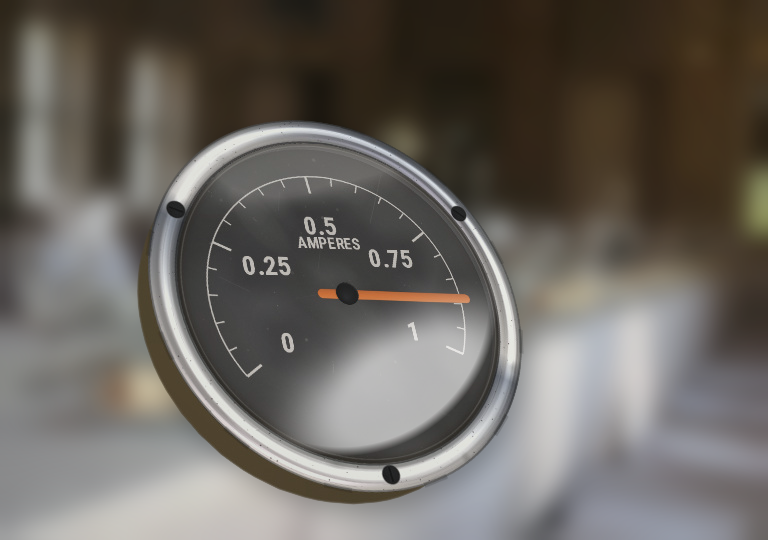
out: **0.9** A
